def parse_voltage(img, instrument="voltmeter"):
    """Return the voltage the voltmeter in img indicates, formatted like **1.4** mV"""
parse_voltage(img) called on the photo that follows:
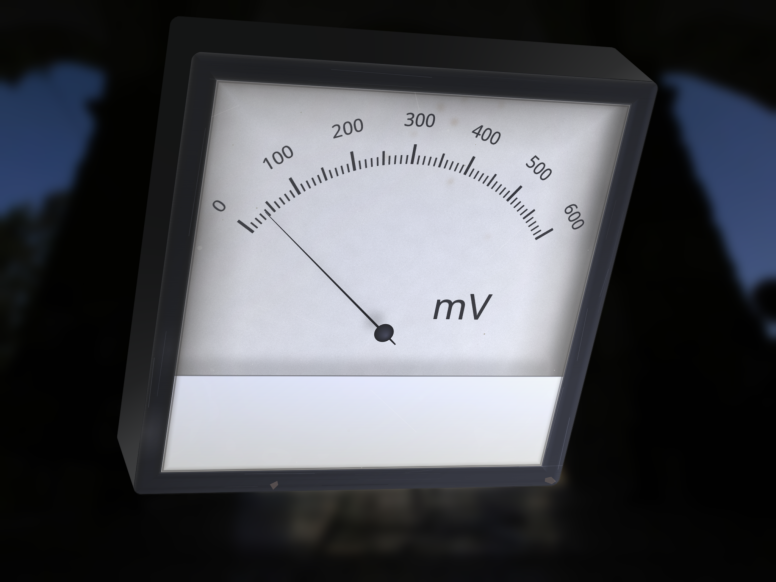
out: **40** mV
